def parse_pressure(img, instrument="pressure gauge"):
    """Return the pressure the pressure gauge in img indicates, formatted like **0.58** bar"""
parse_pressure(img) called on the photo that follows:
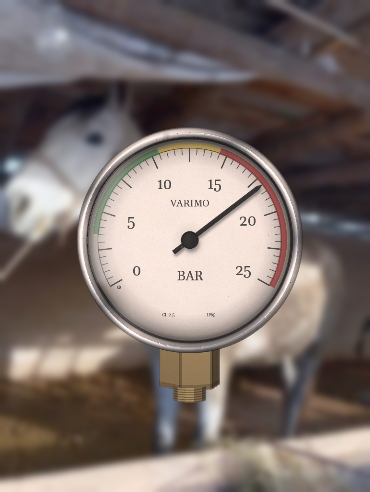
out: **18** bar
